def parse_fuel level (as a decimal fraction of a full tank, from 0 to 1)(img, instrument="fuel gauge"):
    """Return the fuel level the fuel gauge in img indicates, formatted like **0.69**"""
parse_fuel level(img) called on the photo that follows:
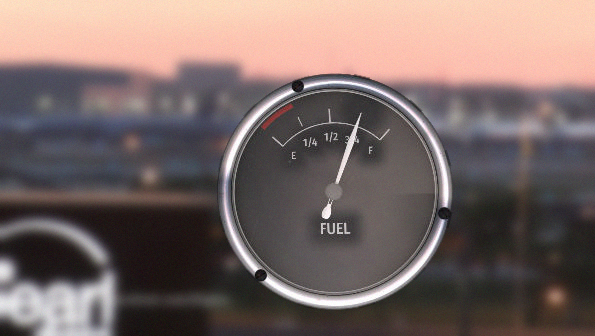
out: **0.75**
